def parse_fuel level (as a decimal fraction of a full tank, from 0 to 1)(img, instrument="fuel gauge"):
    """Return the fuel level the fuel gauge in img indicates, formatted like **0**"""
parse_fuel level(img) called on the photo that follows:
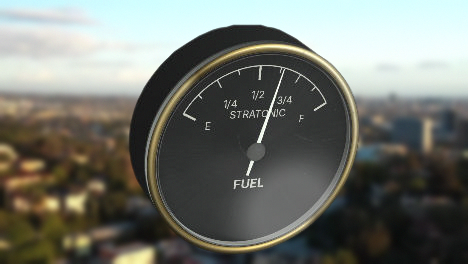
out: **0.625**
